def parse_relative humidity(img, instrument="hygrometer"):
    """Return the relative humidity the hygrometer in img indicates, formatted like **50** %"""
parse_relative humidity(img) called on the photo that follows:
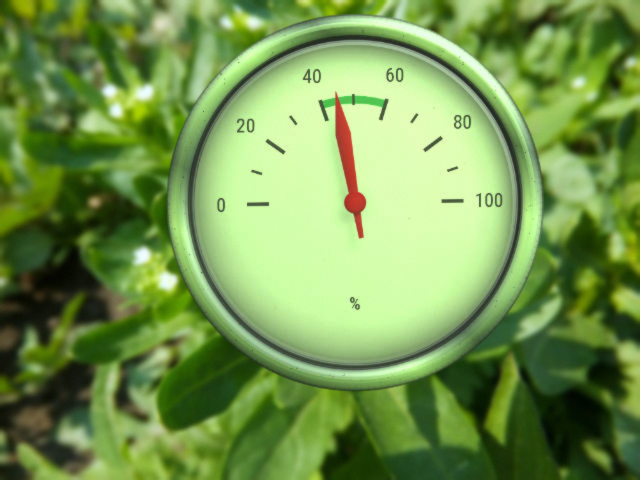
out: **45** %
